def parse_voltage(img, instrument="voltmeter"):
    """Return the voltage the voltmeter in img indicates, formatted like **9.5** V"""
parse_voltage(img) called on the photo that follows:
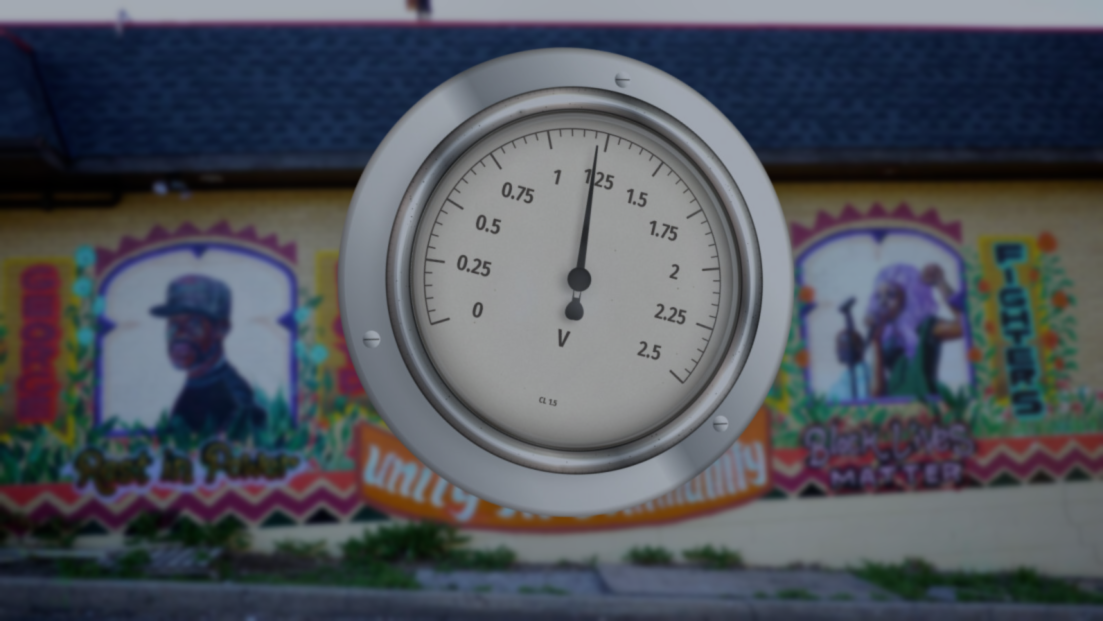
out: **1.2** V
